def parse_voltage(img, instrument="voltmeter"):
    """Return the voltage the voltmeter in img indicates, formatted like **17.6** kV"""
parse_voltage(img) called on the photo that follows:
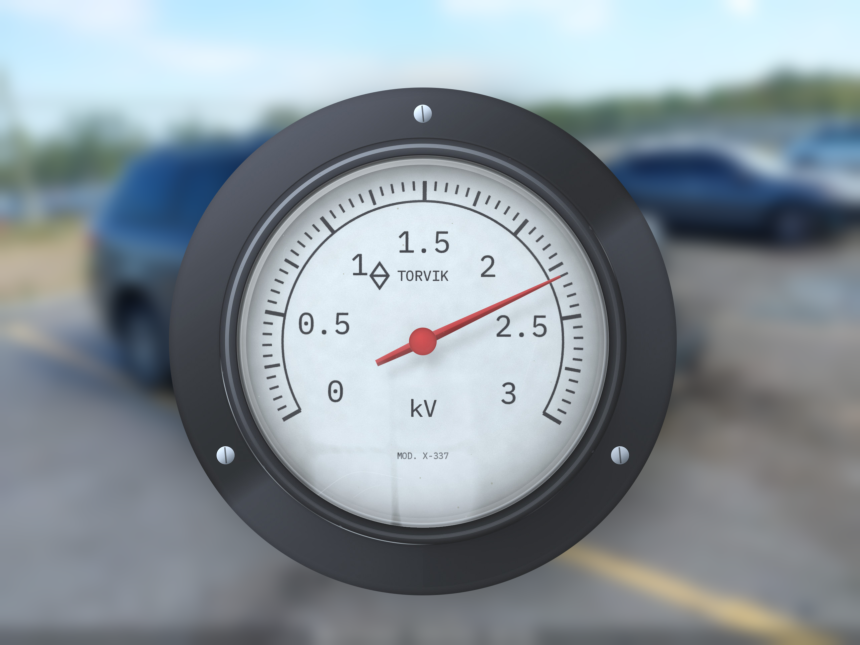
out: **2.3** kV
